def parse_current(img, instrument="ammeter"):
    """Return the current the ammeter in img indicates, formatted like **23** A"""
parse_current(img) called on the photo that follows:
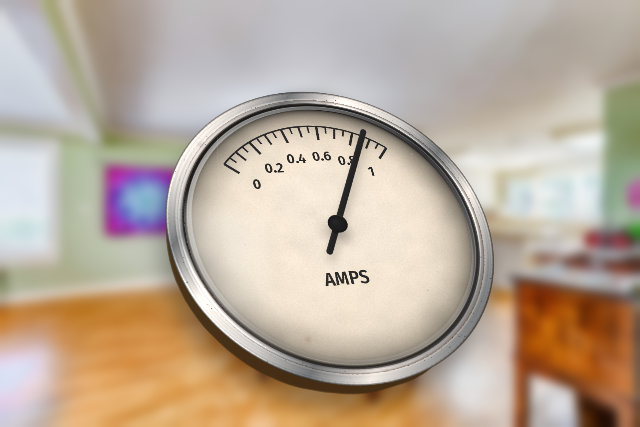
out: **0.85** A
